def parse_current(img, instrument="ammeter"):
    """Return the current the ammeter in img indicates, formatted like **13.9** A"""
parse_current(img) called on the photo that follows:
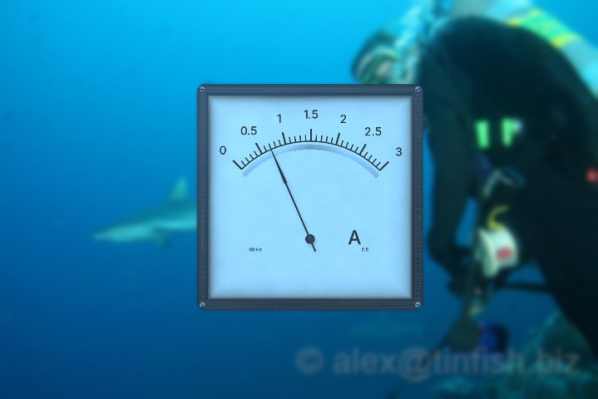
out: **0.7** A
